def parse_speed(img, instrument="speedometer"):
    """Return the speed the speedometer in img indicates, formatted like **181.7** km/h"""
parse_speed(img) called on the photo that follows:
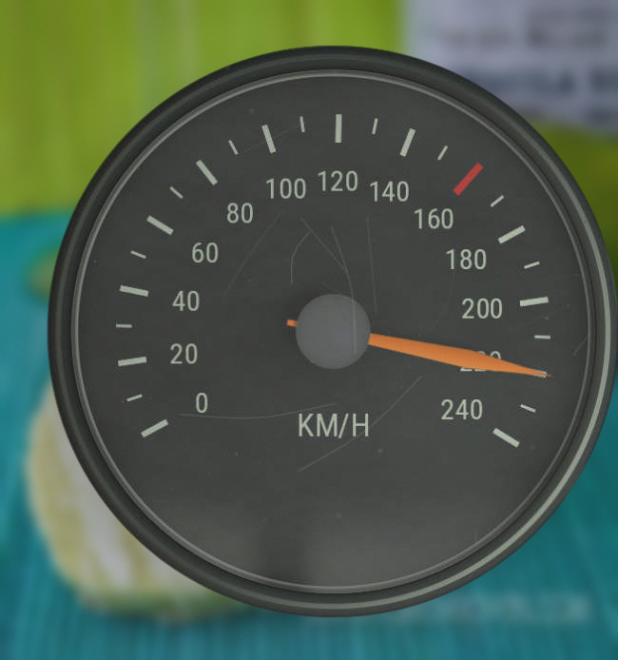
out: **220** km/h
